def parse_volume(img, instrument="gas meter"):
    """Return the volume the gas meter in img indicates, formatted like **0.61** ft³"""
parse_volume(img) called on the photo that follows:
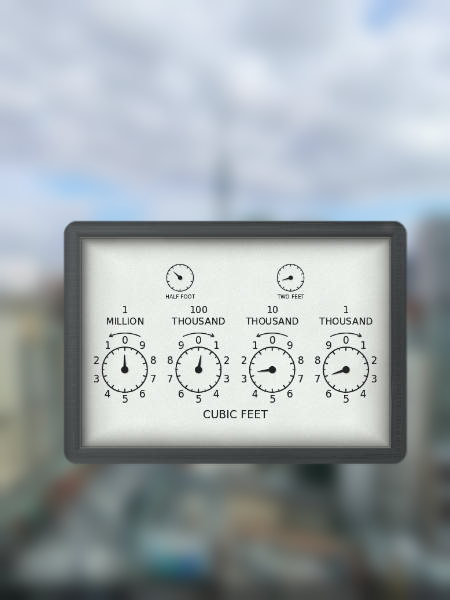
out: **2700** ft³
